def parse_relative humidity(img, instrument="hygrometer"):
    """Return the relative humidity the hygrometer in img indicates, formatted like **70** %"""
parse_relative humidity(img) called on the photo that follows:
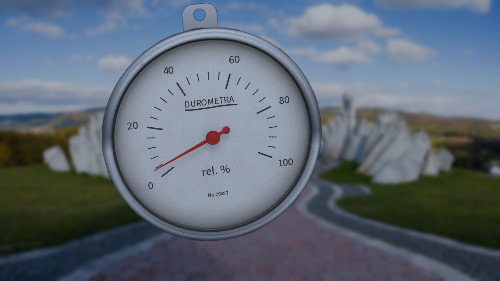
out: **4** %
